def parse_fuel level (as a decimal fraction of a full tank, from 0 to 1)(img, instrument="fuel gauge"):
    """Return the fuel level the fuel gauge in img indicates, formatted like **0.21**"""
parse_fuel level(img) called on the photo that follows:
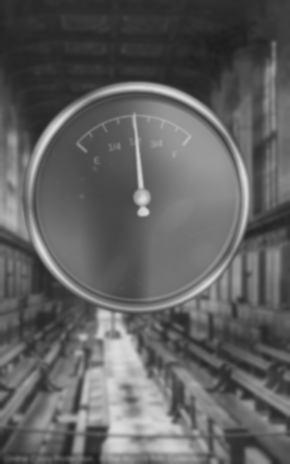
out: **0.5**
